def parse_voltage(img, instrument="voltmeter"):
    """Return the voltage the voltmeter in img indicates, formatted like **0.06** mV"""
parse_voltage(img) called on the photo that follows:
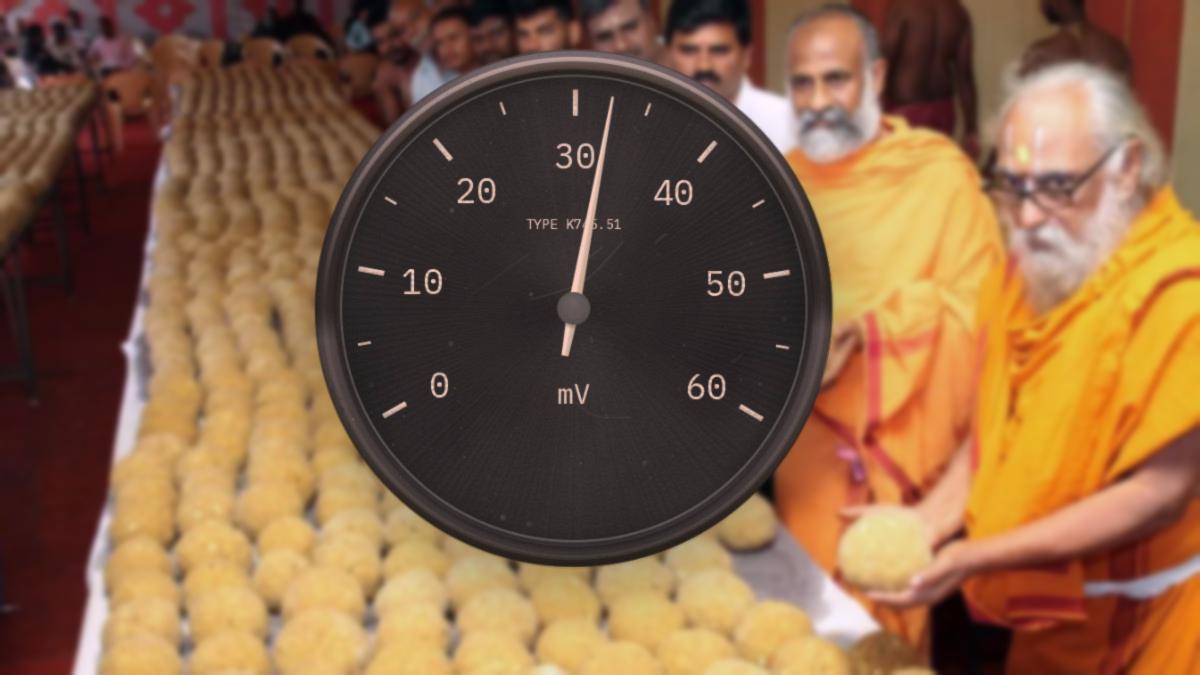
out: **32.5** mV
